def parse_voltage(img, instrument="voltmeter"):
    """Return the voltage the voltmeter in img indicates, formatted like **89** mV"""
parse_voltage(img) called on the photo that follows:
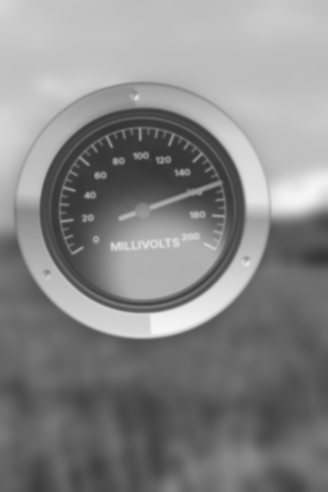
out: **160** mV
